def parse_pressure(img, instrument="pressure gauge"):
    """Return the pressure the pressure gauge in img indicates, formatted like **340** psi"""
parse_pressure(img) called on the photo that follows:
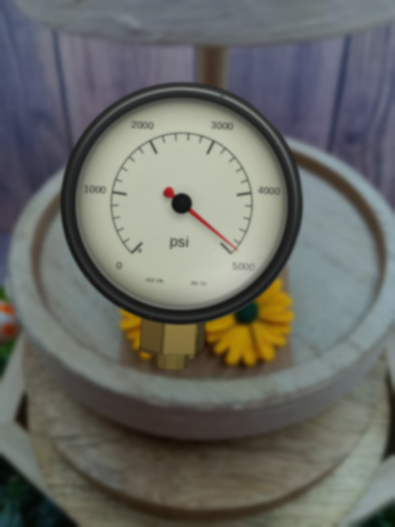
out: **4900** psi
